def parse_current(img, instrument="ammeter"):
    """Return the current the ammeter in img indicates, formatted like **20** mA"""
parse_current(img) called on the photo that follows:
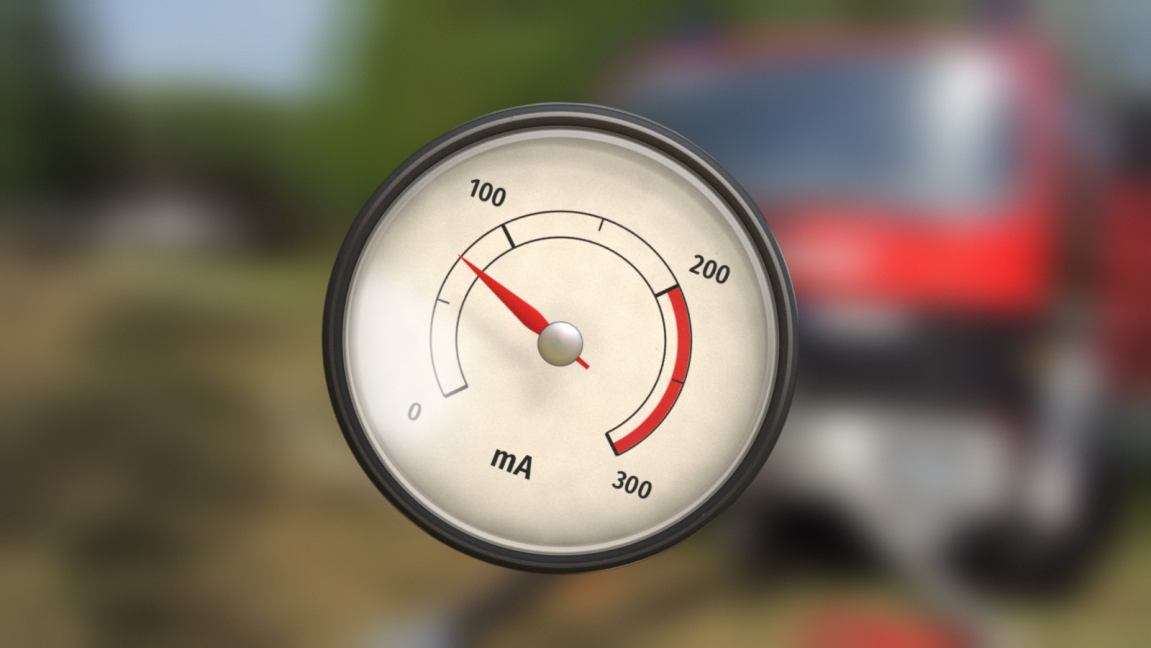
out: **75** mA
